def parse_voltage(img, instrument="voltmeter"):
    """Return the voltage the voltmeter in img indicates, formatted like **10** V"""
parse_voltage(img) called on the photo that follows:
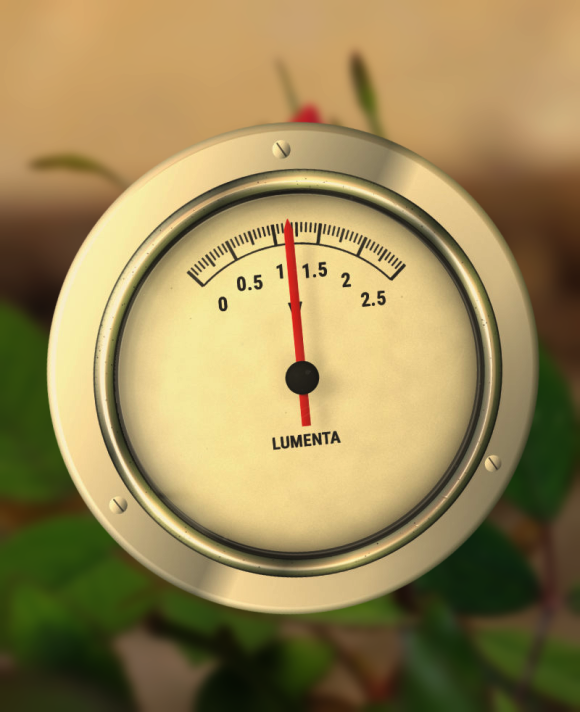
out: **1.15** V
